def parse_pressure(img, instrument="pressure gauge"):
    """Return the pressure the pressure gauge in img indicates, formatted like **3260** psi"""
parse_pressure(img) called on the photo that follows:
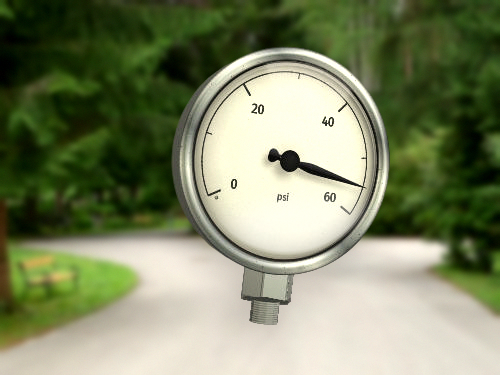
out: **55** psi
